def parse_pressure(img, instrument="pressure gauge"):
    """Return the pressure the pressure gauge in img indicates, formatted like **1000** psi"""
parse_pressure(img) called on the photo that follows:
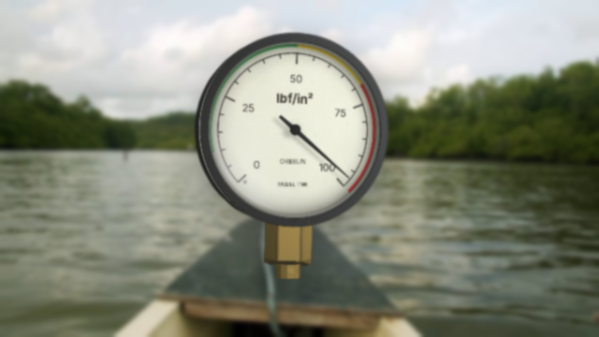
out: **97.5** psi
